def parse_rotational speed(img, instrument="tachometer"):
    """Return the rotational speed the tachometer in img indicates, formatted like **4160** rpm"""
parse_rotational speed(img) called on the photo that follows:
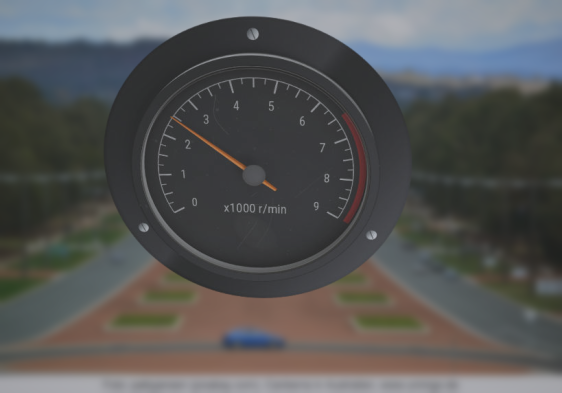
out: **2500** rpm
